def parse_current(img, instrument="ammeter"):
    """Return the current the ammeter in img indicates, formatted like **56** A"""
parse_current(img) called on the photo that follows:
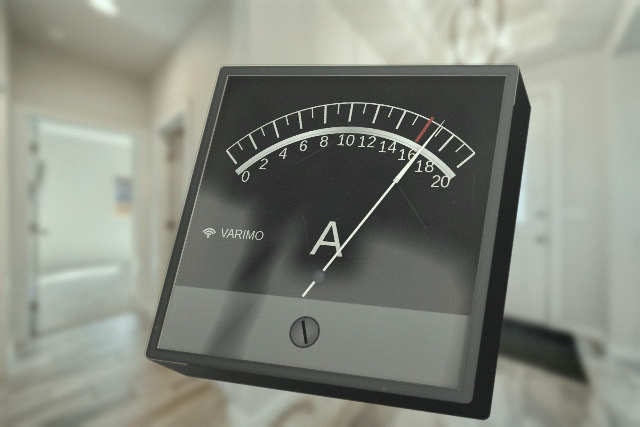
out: **17** A
